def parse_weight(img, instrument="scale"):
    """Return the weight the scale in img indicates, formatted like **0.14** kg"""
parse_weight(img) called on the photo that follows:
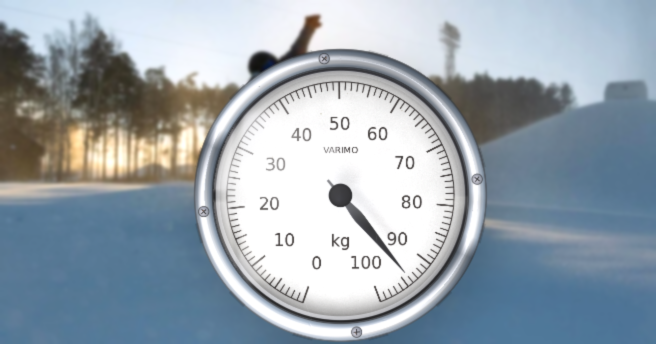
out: **94** kg
